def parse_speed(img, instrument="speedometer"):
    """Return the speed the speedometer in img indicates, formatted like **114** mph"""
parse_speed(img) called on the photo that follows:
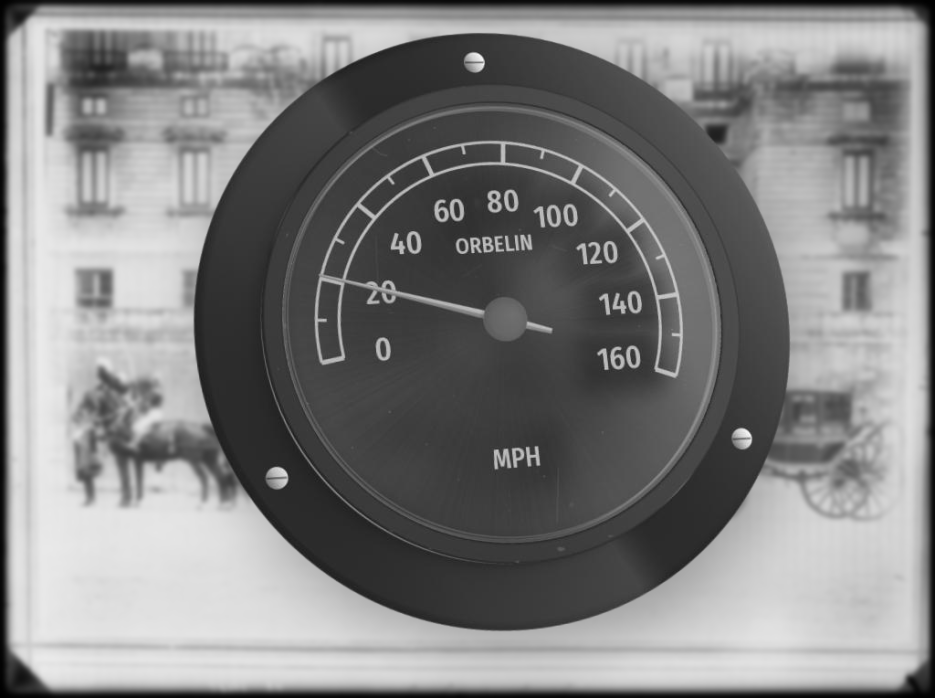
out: **20** mph
